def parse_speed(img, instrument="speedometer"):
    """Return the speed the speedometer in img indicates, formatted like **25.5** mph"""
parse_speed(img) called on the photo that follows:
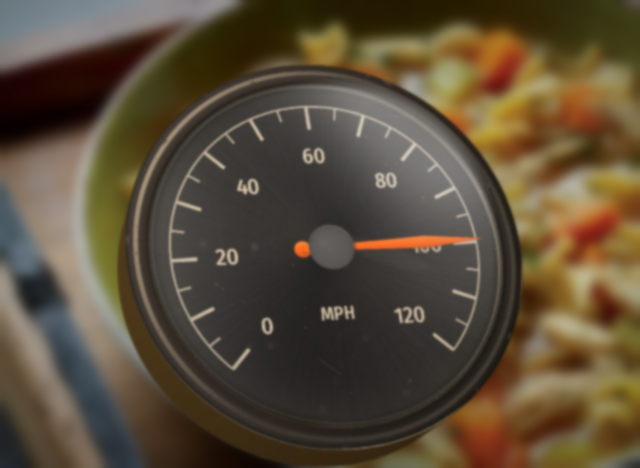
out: **100** mph
